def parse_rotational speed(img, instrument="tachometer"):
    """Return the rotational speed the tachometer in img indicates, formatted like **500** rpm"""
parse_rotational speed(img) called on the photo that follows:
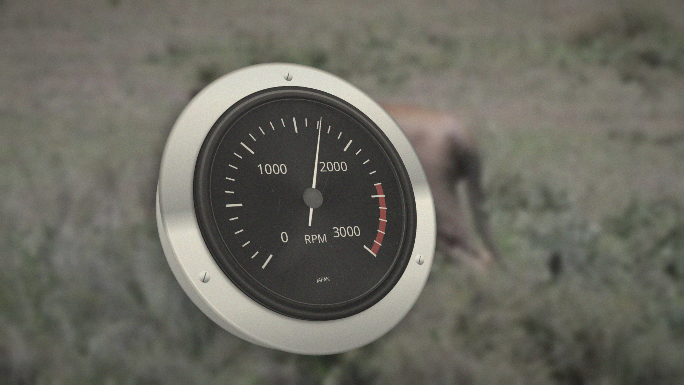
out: **1700** rpm
